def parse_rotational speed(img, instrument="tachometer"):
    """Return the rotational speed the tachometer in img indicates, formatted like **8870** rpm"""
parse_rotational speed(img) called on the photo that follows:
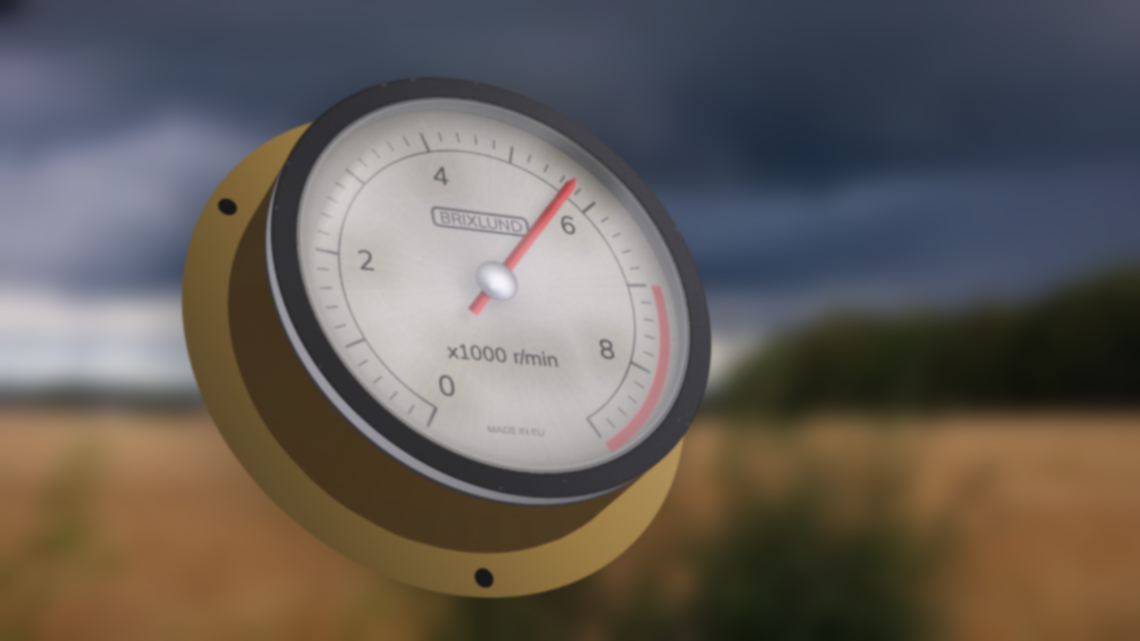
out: **5700** rpm
